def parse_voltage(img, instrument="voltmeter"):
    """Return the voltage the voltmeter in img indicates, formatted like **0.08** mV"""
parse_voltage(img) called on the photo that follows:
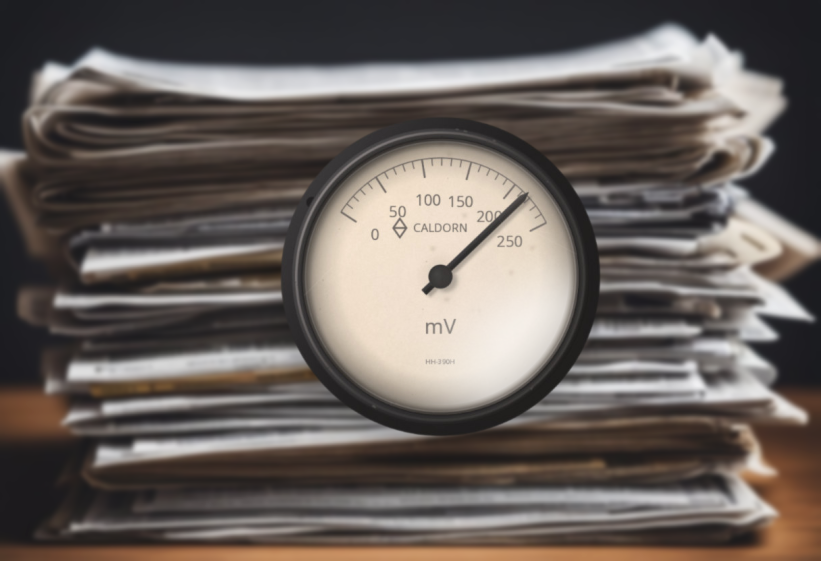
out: **215** mV
